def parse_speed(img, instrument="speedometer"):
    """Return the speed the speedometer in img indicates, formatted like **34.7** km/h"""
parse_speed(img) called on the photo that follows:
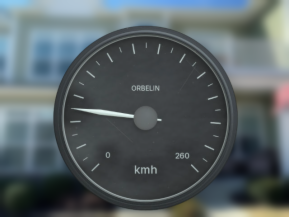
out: **50** km/h
